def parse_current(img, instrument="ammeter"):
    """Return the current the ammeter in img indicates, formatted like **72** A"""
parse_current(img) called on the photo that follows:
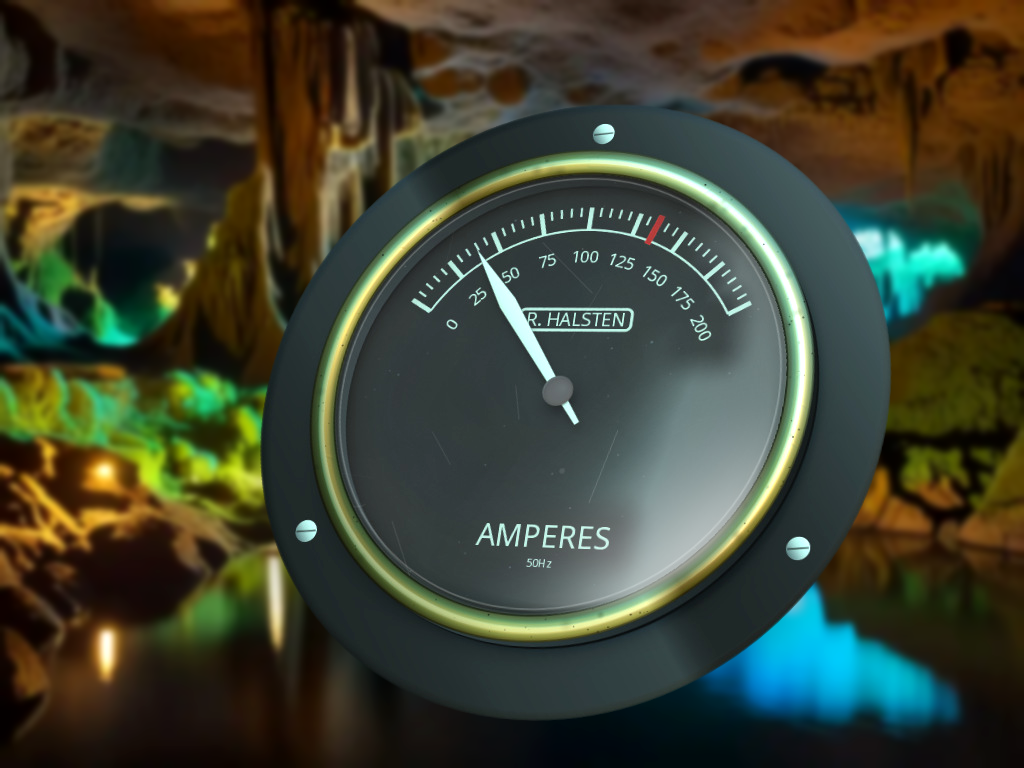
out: **40** A
